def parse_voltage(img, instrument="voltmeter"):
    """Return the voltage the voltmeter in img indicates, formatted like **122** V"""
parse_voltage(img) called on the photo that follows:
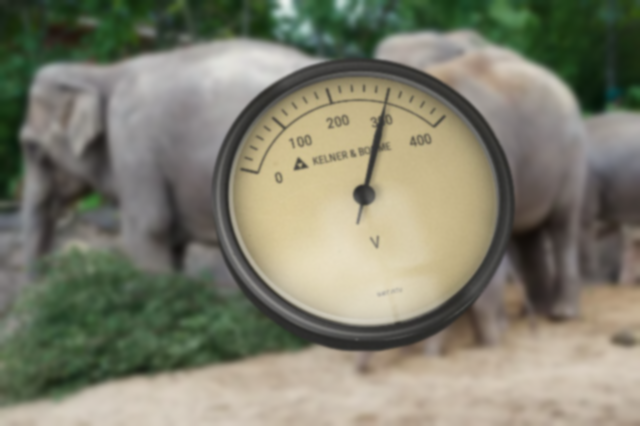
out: **300** V
